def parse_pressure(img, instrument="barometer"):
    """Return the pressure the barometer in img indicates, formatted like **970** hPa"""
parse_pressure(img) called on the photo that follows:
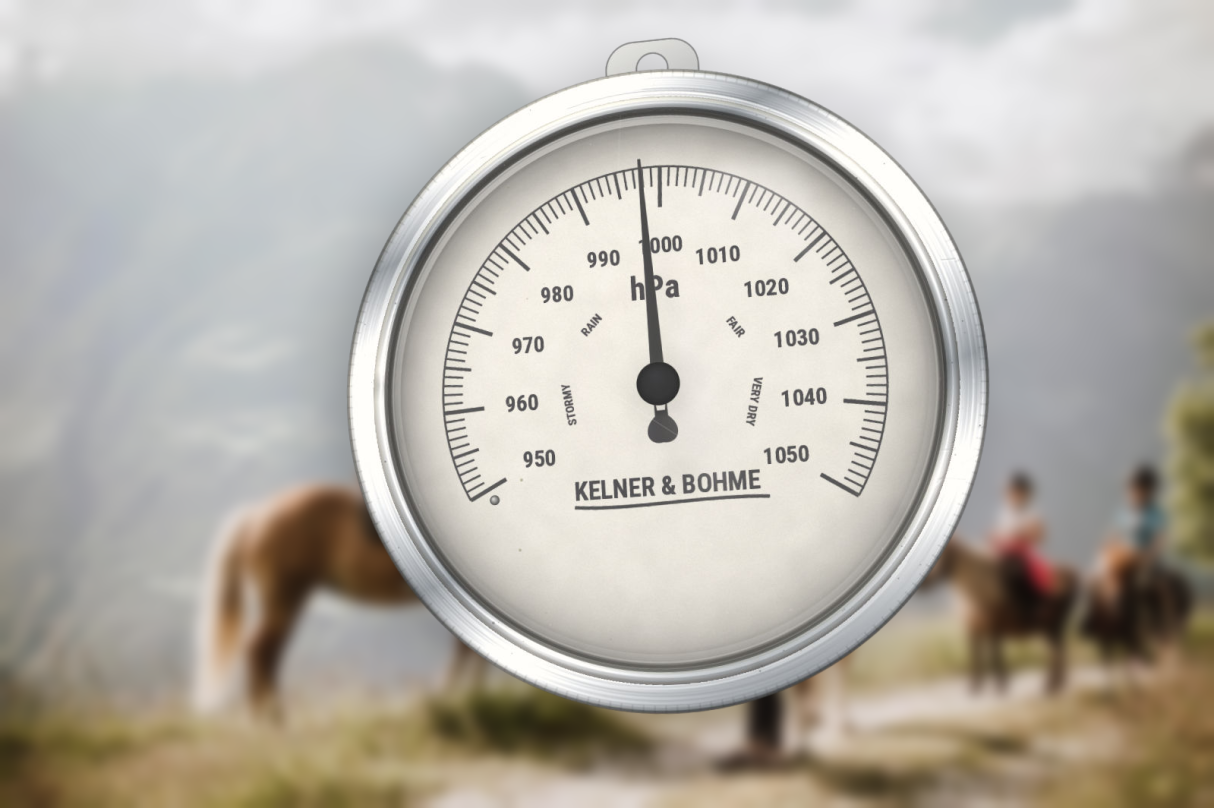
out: **998** hPa
